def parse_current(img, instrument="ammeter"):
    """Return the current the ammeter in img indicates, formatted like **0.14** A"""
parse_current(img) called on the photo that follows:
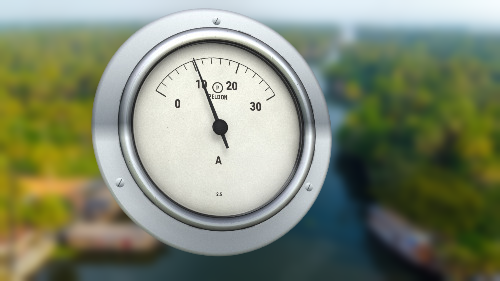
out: **10** A
